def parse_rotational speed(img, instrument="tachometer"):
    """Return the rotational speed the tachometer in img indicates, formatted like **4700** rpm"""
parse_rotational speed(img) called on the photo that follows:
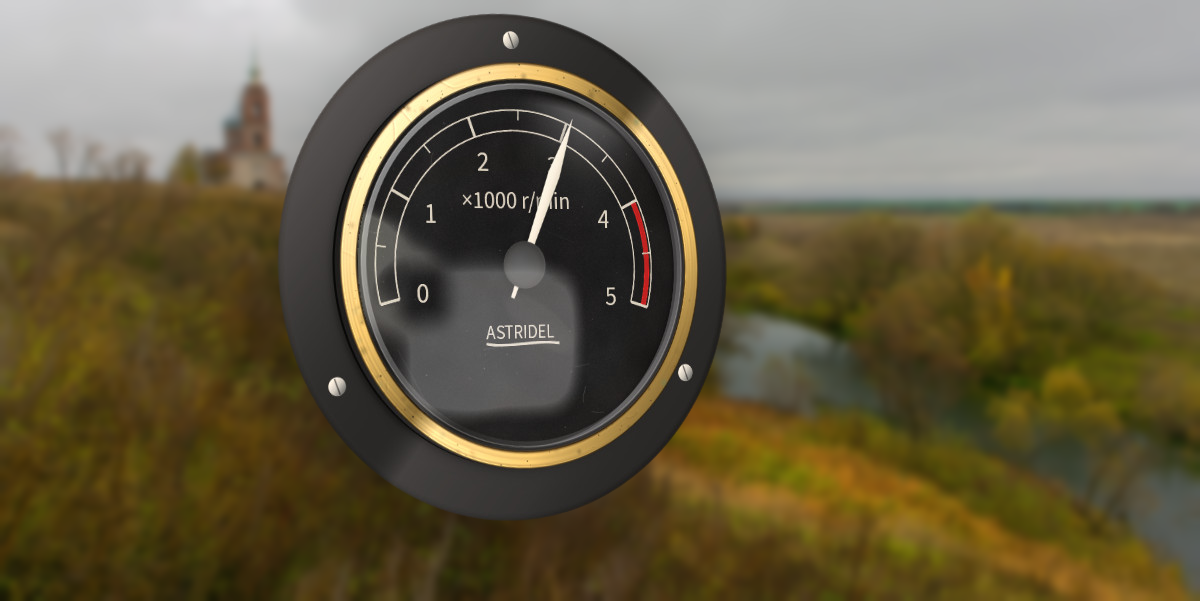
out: **3000** rpm
